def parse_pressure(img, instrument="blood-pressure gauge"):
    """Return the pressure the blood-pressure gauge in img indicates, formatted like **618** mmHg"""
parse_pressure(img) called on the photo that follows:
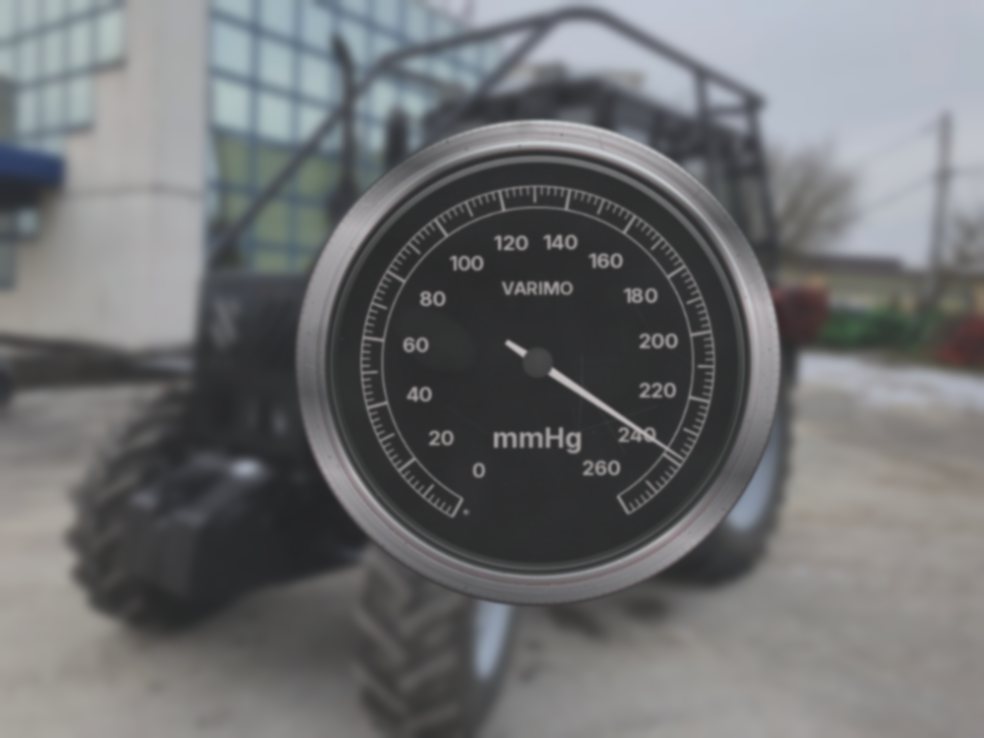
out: **238** mmHg
